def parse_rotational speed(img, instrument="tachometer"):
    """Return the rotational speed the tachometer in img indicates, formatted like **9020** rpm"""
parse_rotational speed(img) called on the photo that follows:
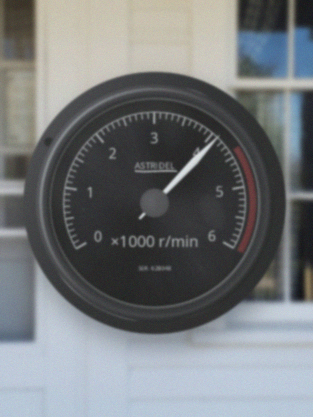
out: **4100** rpm
